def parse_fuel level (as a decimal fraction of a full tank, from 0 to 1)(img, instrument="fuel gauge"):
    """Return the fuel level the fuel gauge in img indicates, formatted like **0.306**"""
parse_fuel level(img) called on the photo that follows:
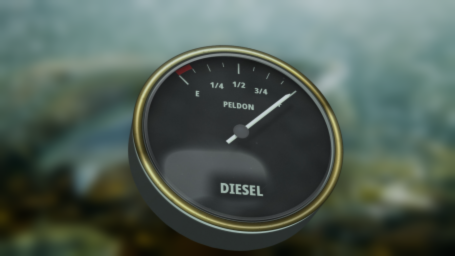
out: **1**
